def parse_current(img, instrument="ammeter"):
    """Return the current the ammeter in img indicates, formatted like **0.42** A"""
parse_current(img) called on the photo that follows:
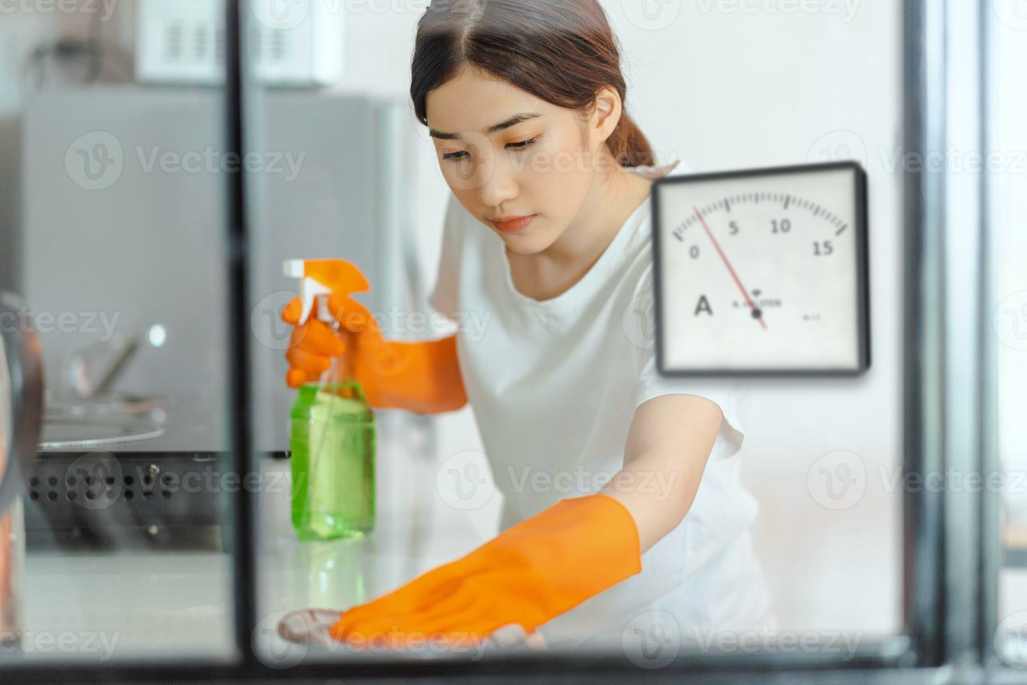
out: **2.5** A
